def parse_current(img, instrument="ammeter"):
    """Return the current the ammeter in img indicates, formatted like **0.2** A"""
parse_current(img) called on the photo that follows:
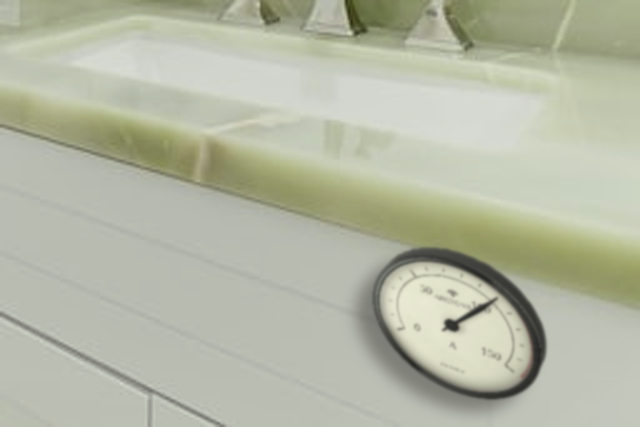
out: **100** A
